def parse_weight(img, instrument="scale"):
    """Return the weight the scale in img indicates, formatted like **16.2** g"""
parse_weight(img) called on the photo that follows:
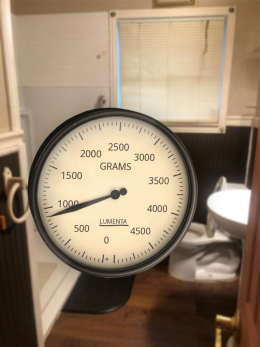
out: **900** g
